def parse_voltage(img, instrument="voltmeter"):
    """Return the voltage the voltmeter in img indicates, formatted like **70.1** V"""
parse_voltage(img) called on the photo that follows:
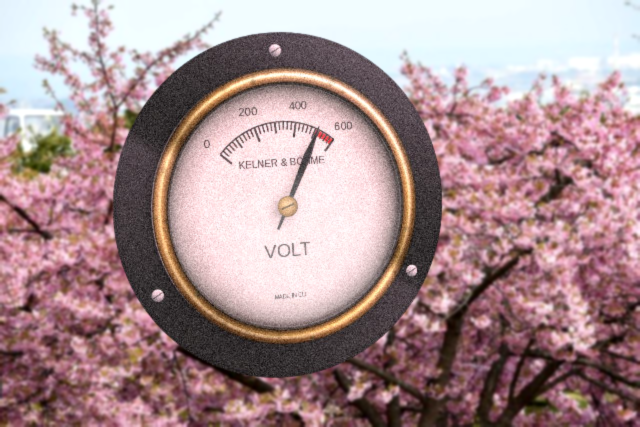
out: **500** V
